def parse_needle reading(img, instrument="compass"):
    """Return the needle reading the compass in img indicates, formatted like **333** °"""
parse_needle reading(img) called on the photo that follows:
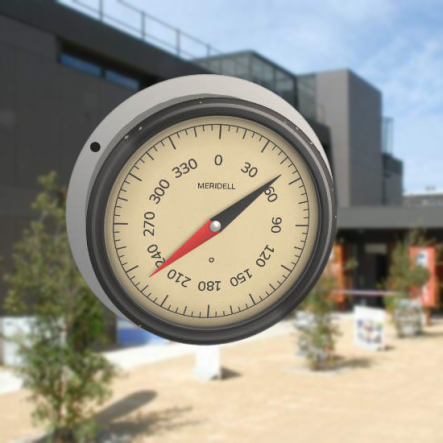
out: **230** °
